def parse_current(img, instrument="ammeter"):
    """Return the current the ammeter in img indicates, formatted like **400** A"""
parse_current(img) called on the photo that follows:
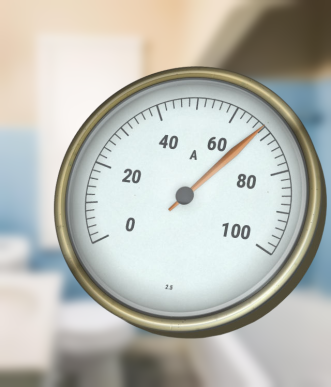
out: **68** A
